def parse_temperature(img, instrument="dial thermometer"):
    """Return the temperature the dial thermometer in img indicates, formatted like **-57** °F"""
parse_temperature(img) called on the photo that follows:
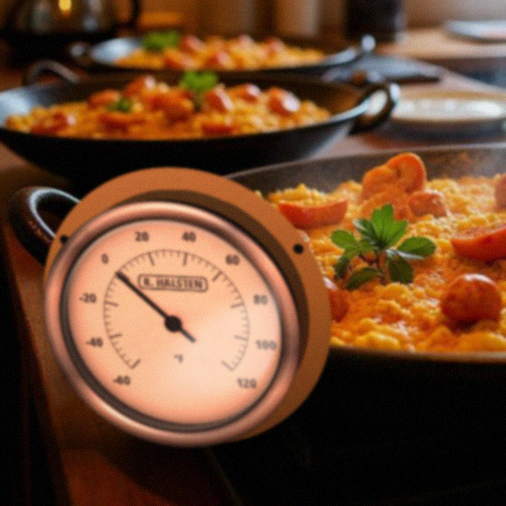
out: **0** °F
